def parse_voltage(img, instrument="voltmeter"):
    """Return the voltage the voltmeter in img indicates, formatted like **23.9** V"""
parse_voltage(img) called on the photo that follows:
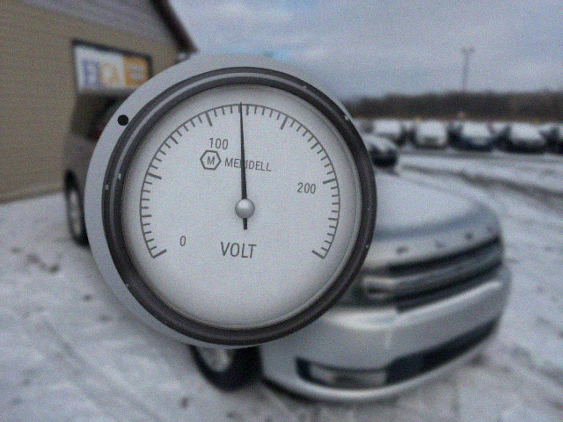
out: **120** V
